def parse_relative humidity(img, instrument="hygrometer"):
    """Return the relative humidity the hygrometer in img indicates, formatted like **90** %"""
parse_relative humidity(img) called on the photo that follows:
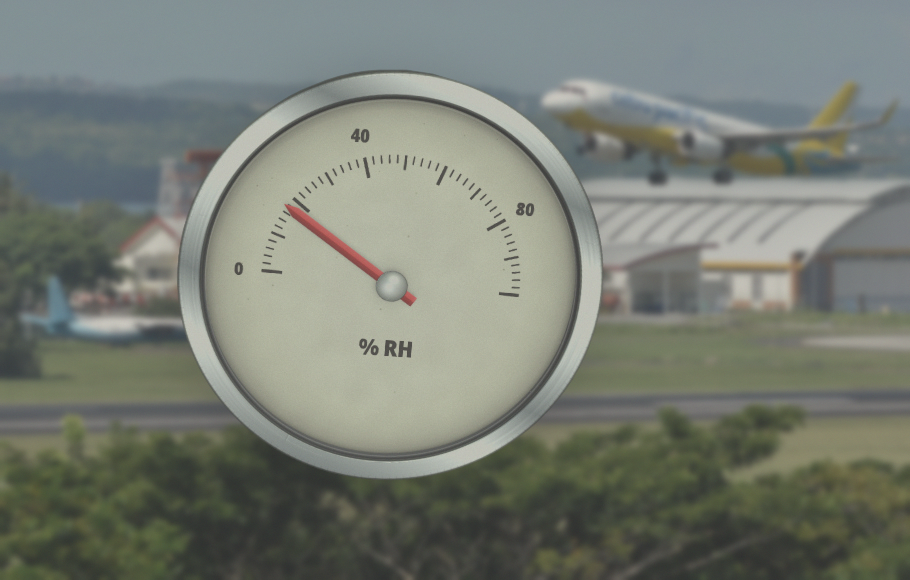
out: **18** %
